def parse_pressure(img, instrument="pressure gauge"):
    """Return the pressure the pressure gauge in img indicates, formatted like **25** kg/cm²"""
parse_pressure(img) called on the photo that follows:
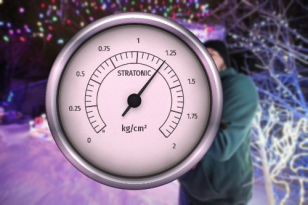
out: **1.25** kg/cm²
